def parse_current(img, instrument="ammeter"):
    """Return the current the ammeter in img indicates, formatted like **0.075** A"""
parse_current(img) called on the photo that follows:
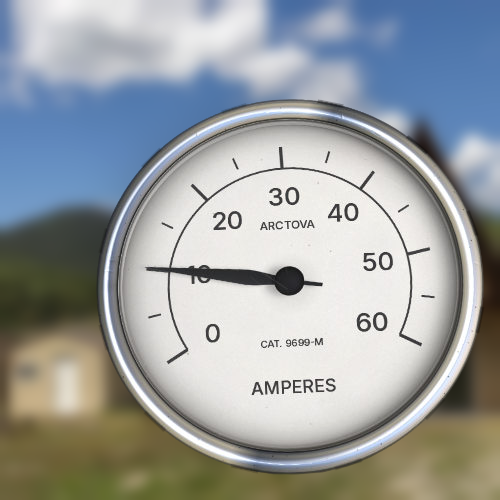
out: **10** A
